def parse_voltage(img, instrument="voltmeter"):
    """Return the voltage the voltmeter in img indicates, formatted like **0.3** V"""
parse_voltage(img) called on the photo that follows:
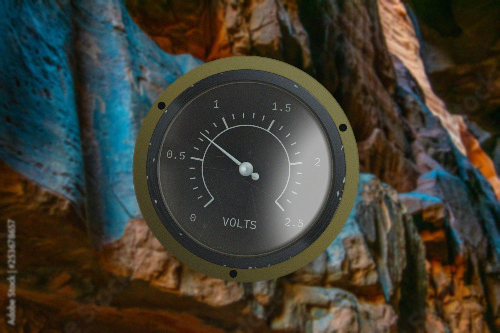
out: **0.75** V
